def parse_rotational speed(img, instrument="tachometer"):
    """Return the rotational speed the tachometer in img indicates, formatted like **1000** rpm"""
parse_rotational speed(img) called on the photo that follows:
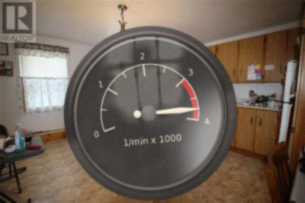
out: **3750** rpm
